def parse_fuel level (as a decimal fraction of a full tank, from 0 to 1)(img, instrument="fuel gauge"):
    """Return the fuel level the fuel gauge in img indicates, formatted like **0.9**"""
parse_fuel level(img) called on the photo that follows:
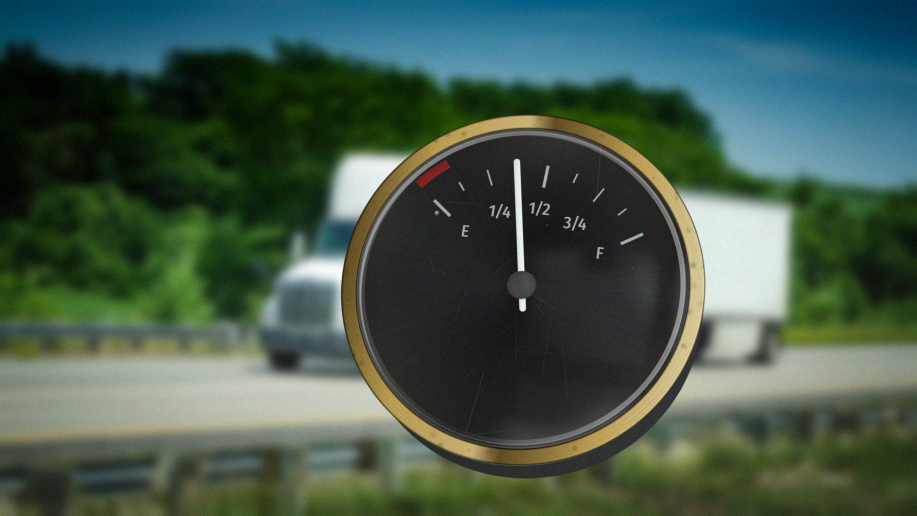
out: **0.375**
